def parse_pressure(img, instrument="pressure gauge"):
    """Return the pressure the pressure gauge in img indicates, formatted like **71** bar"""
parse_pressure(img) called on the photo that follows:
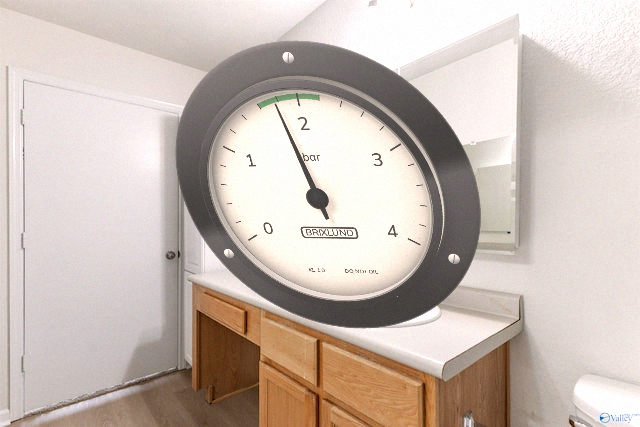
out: **1.8** bar
